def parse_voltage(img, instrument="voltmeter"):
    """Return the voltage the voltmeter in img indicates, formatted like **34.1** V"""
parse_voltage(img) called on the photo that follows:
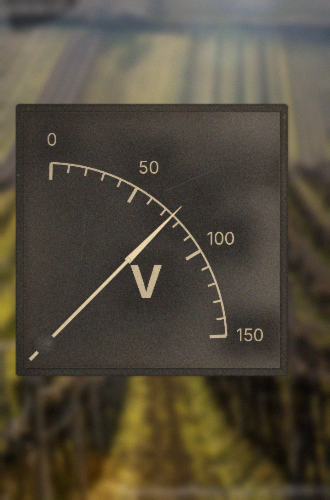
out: **75** V
